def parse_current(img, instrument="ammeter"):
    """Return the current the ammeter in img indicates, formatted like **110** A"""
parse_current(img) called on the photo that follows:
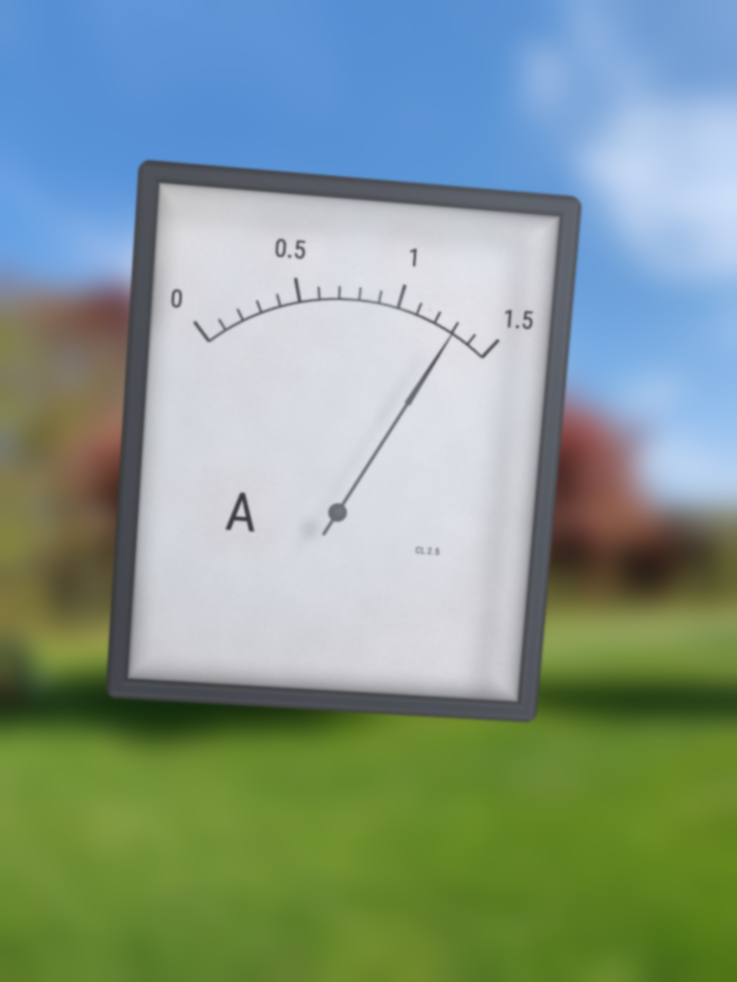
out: **1.3** A
